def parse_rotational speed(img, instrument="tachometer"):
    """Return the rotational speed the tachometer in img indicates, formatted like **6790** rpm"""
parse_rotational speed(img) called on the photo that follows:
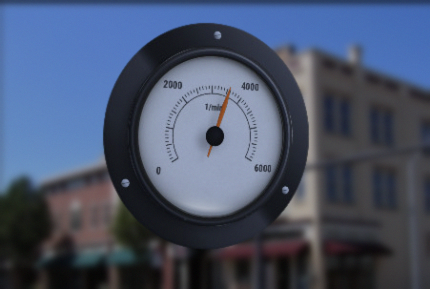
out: **3500** rpm
